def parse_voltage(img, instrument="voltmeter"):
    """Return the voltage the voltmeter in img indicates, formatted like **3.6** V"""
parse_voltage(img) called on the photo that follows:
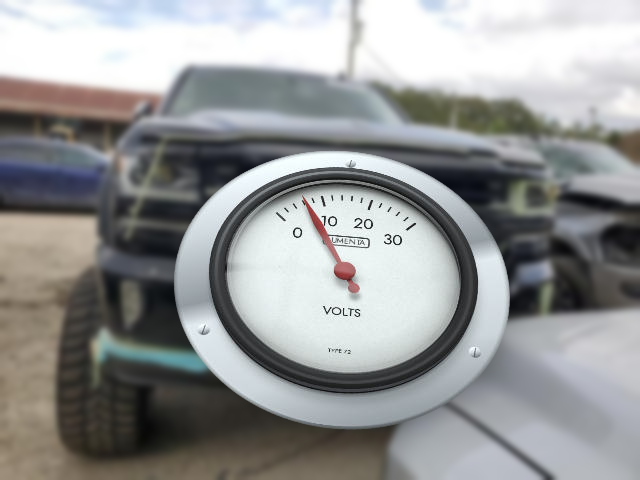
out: **6** V
